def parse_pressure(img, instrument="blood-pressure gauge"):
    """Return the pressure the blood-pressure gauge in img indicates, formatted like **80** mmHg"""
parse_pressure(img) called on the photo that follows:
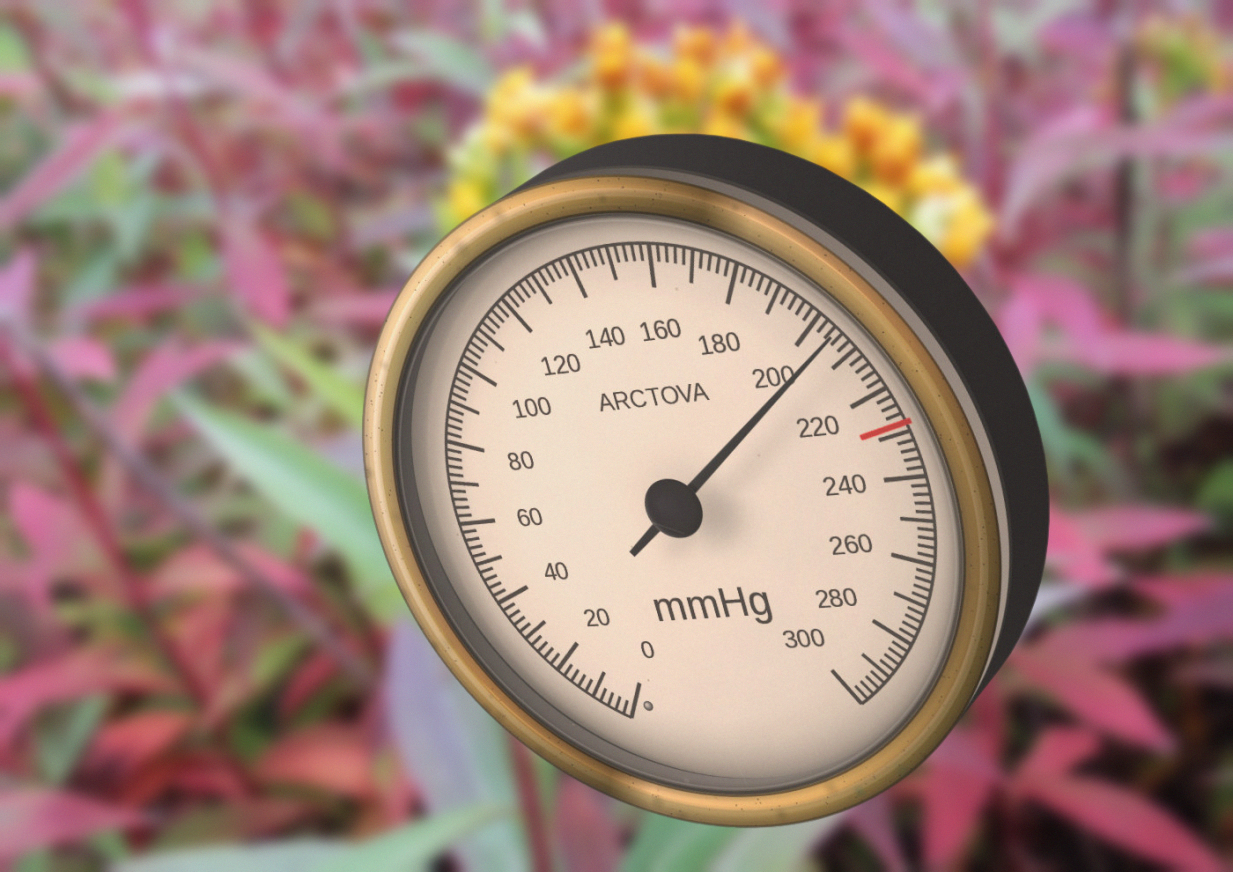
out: **205** mmHg
